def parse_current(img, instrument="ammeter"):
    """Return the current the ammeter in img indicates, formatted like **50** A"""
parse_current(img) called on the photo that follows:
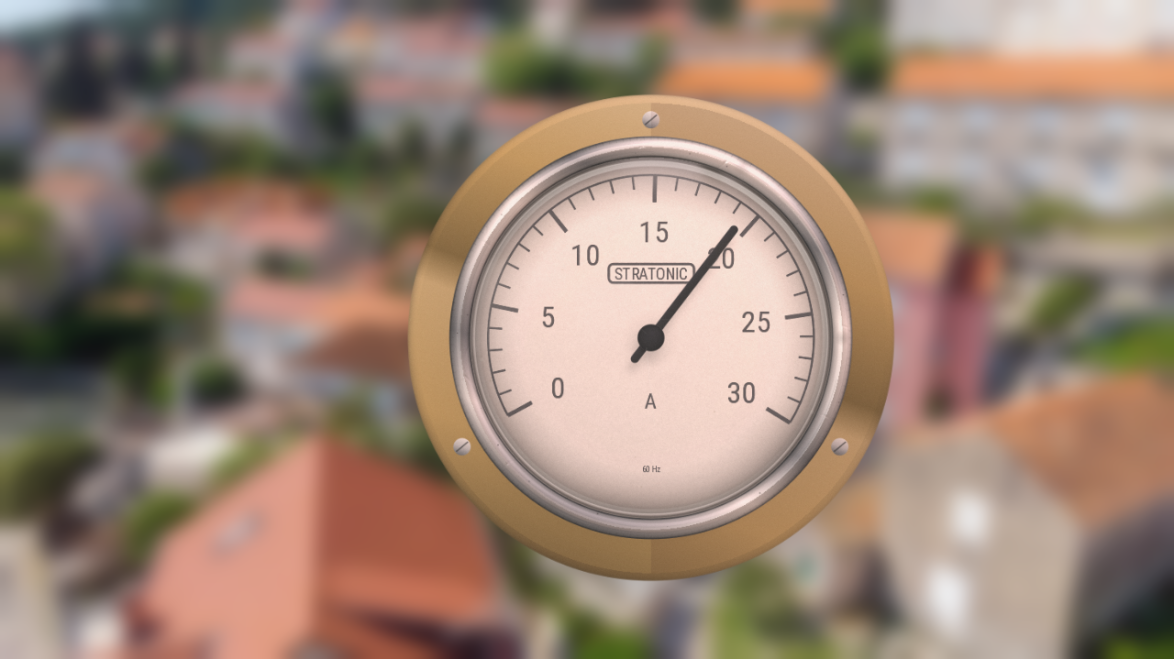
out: **19.5** A
